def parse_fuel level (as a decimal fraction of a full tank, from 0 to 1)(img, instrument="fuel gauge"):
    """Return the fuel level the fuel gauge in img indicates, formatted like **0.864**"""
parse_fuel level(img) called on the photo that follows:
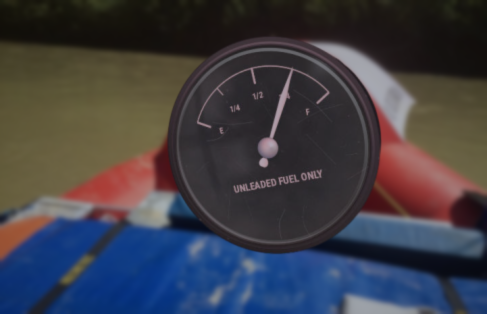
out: **0.75**
